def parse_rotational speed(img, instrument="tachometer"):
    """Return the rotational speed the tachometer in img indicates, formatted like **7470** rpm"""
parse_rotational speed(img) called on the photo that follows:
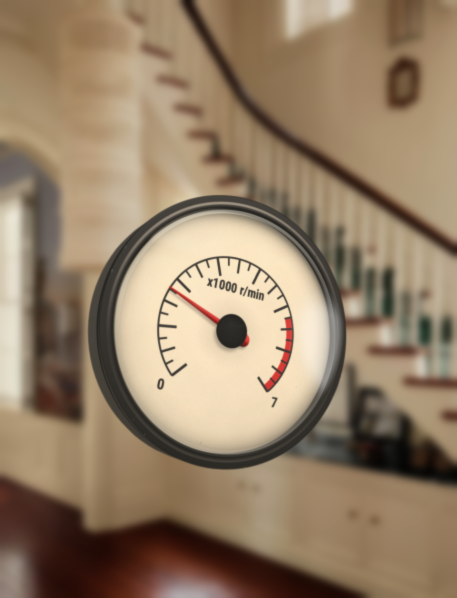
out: **1750** rpm
